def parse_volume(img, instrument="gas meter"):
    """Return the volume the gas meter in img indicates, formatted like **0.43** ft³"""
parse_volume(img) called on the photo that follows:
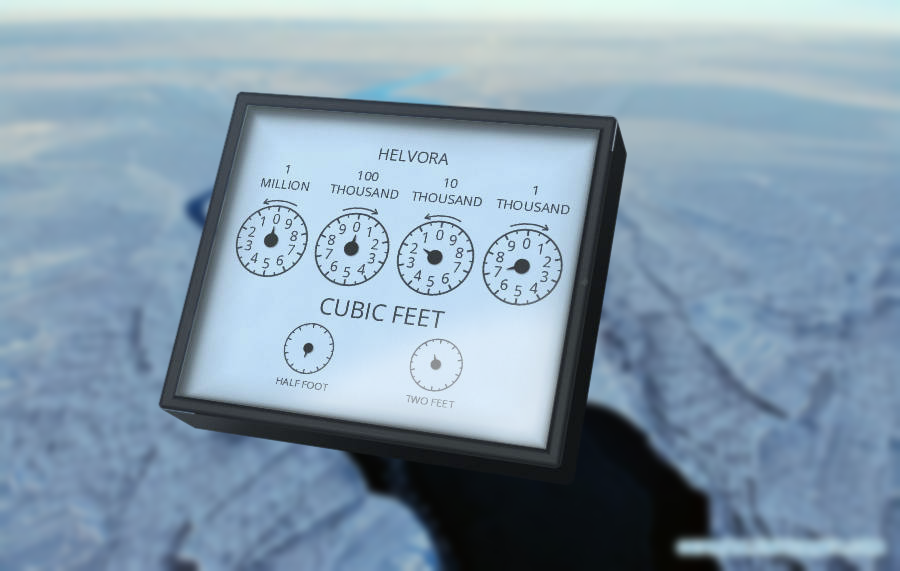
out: **1700** ft³
